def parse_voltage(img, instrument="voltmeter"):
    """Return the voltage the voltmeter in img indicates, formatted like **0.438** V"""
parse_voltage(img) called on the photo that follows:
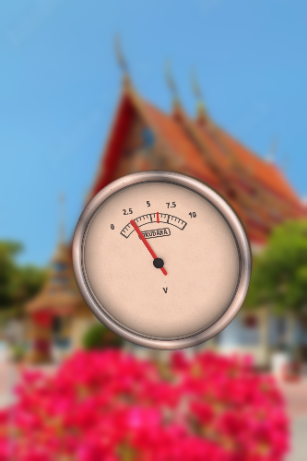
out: **2.5** V
